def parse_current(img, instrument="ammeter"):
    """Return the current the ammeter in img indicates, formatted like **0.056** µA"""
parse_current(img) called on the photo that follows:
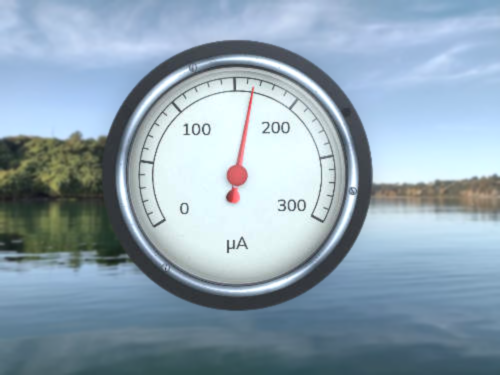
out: **165** µA
